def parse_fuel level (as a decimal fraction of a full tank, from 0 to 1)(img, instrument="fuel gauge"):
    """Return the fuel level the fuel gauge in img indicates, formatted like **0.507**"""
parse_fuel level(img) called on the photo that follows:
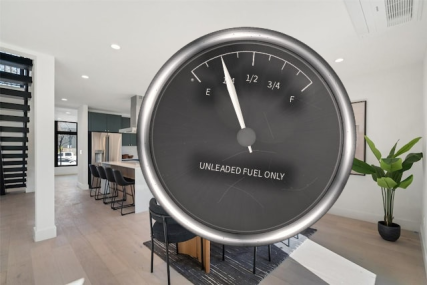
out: **0.25**
